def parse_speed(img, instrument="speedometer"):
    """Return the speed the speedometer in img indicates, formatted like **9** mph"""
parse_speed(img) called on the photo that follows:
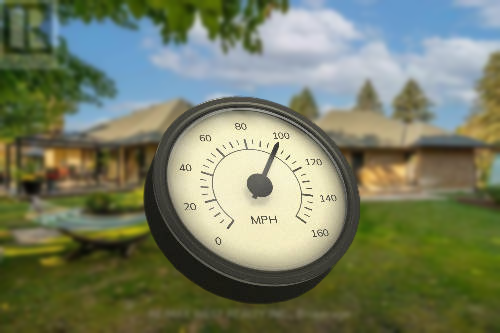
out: **100** mph
